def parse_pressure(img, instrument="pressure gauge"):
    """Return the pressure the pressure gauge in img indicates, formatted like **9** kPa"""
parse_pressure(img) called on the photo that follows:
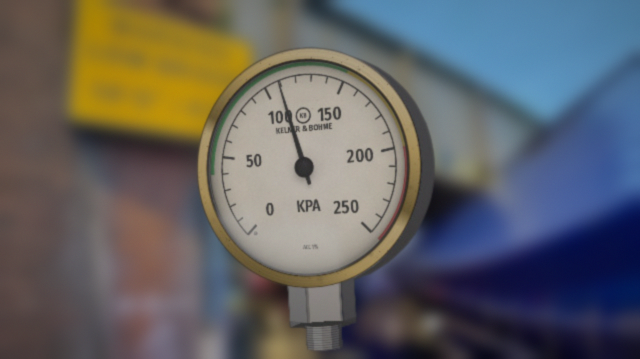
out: **110** kPa
